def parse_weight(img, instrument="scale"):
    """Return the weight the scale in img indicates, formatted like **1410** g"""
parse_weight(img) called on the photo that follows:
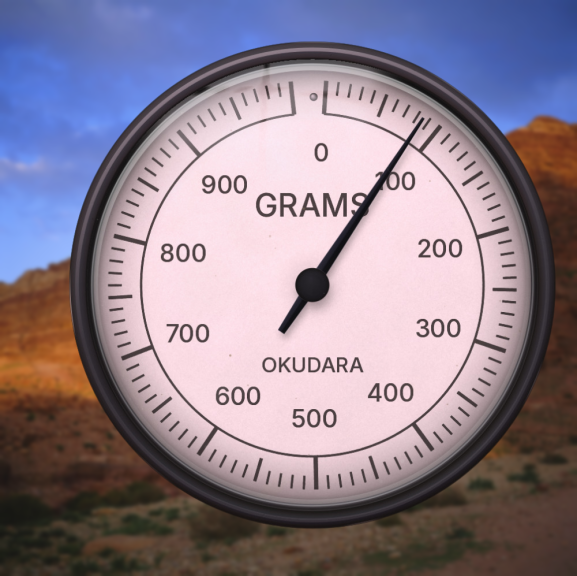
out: **85** g
